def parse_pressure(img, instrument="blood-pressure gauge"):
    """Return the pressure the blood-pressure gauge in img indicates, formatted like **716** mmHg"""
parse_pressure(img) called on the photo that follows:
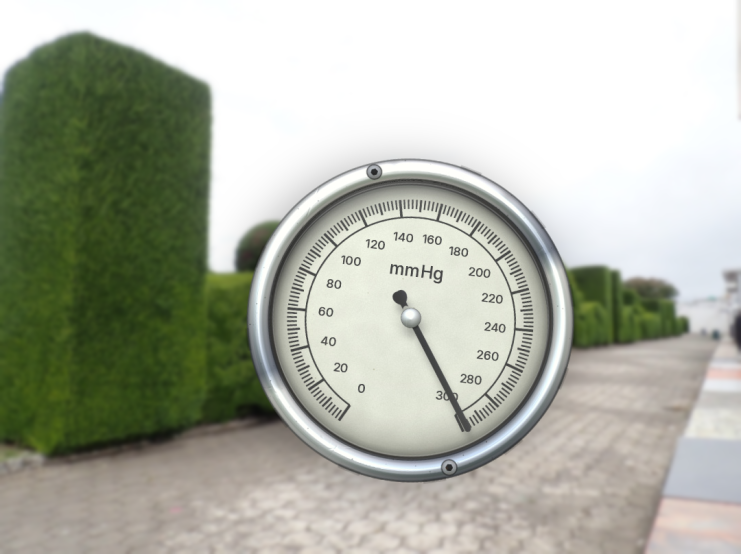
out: **298** mmHg
